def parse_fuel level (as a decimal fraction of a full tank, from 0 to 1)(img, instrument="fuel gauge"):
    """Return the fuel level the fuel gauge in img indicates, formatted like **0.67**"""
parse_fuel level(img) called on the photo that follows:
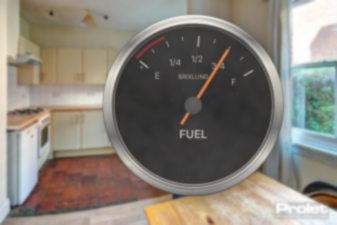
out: **0.75**
